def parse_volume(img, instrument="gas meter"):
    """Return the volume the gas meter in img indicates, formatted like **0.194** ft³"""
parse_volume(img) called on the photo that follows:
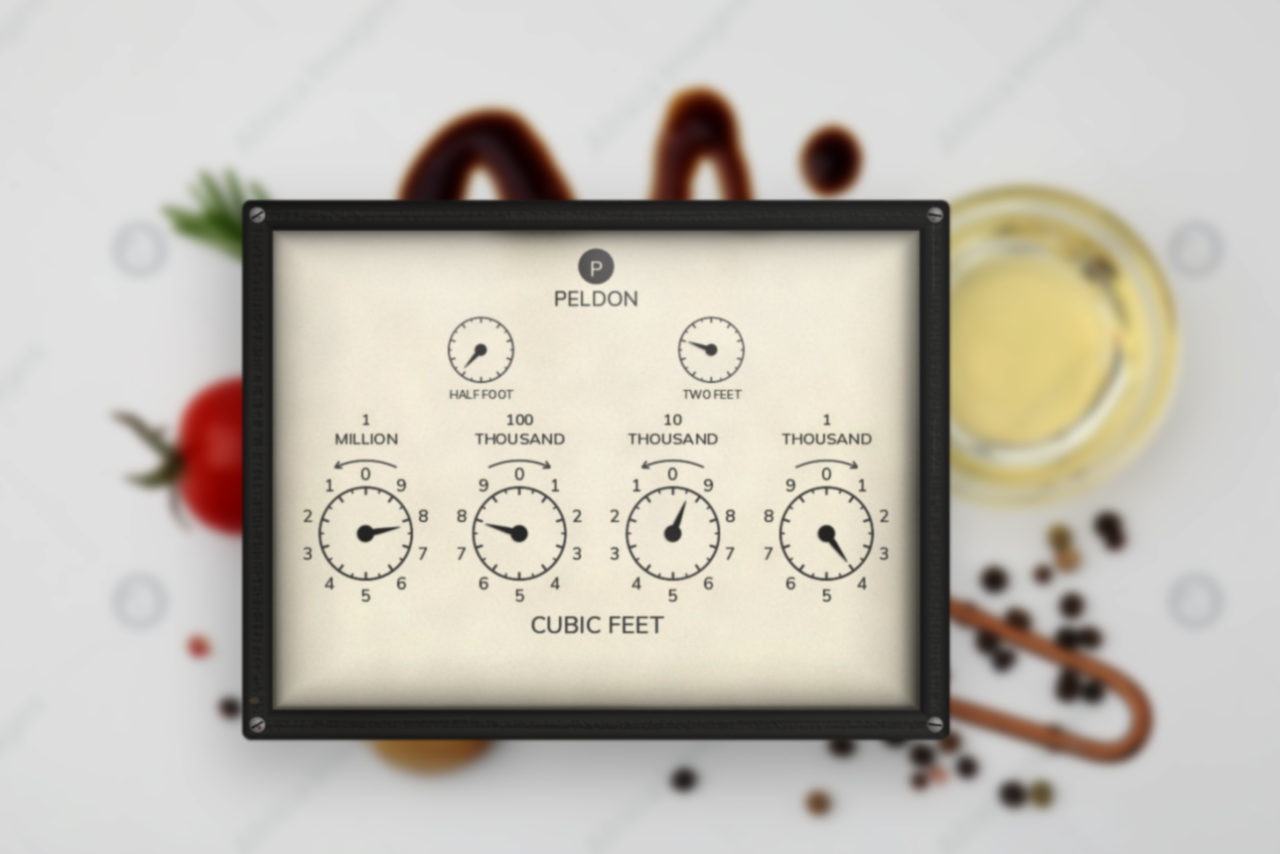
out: **779400** ft³
